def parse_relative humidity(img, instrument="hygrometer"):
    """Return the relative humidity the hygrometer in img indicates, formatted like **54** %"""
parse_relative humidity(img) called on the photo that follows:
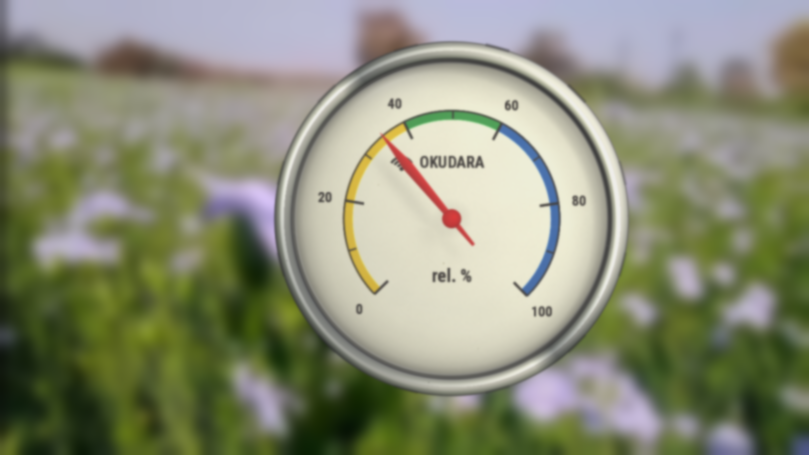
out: **35** %
